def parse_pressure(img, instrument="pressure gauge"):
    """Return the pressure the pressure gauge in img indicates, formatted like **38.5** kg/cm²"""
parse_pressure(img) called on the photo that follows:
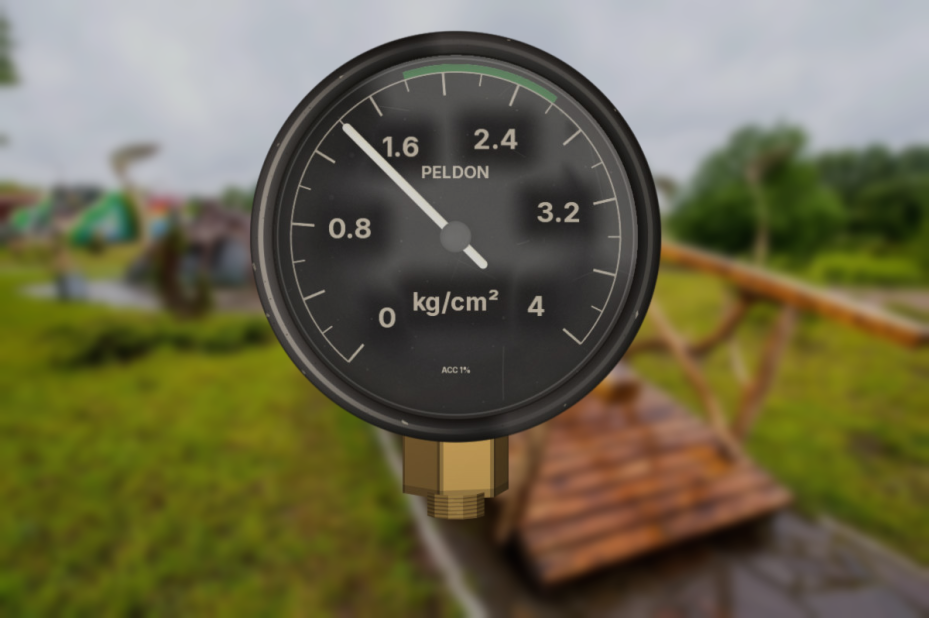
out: **1.4** kg/cm²
